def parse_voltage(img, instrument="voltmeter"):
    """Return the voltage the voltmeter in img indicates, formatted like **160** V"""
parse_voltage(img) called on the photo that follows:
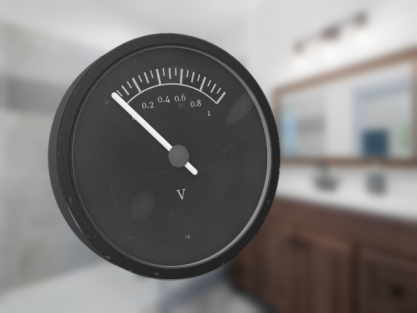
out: **0** V
